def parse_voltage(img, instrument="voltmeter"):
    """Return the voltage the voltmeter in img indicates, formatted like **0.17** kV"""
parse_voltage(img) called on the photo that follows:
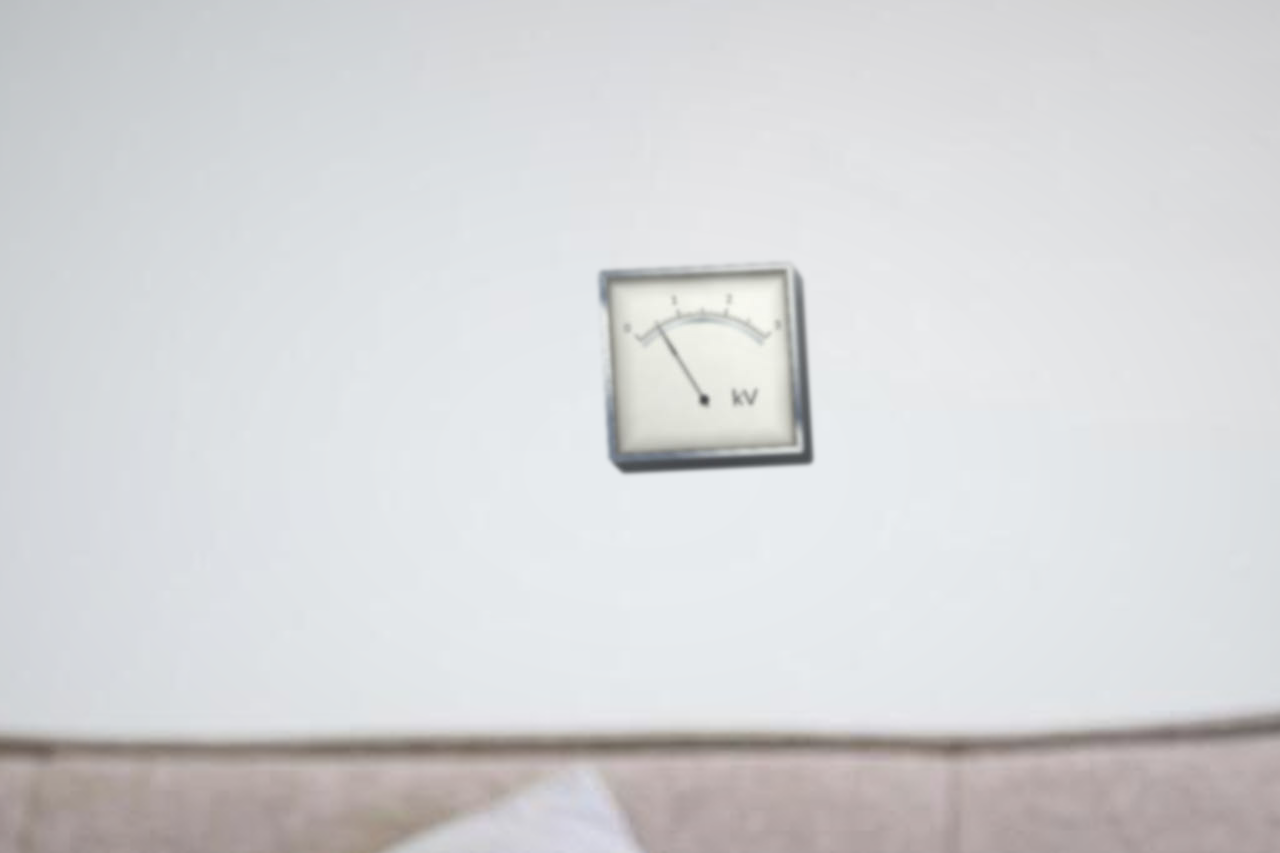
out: **0.5** kV
